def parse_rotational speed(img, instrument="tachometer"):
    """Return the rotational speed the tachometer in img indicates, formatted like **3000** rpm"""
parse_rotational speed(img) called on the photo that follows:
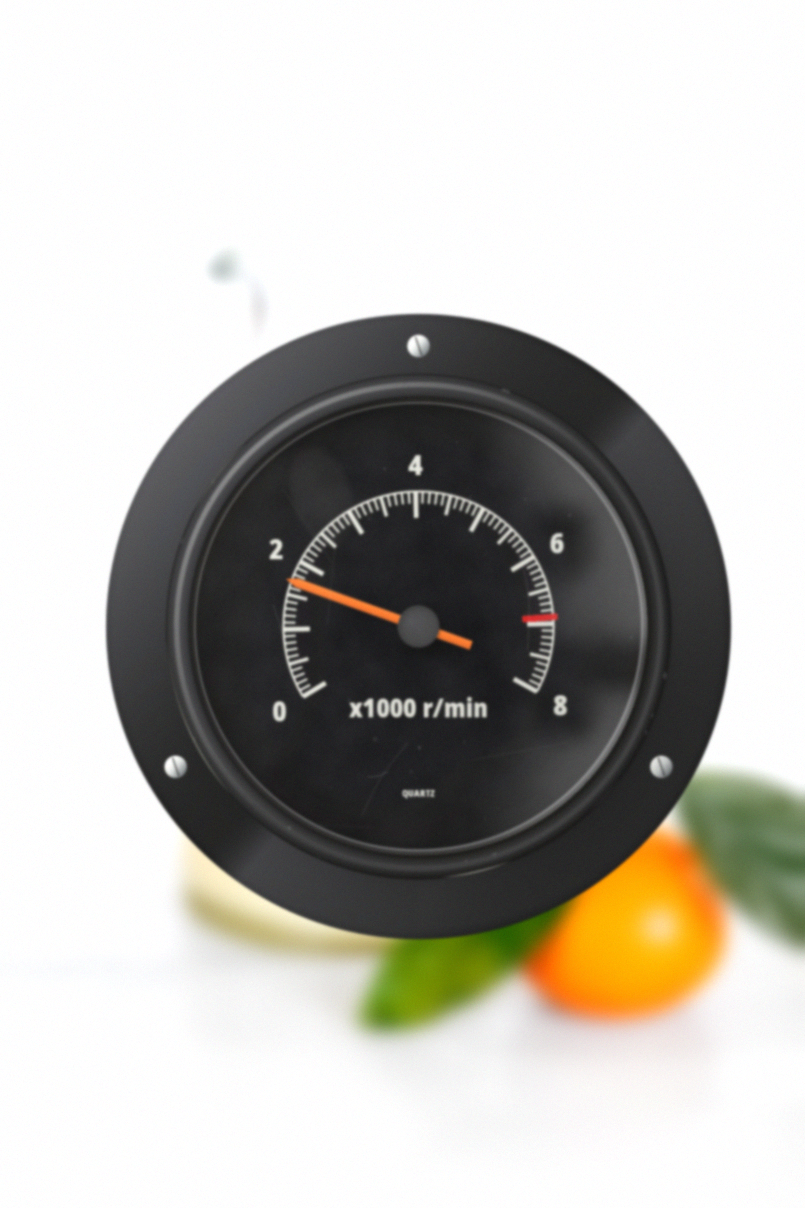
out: **1700** rpm
